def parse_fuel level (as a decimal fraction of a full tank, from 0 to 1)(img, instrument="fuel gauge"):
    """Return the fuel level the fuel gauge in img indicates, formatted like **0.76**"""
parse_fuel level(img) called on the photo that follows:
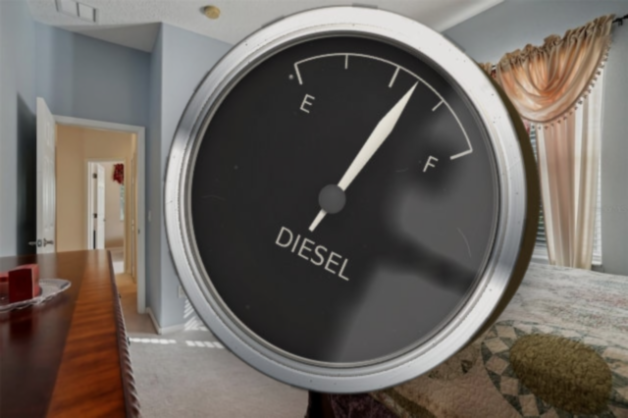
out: **0.625**
